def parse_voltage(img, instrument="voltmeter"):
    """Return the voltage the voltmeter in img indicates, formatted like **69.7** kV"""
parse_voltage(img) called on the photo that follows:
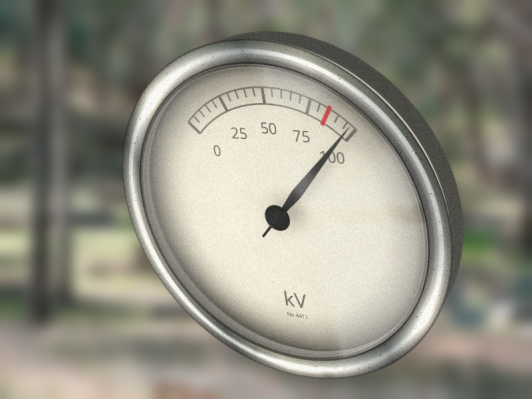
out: **97.5** kV
